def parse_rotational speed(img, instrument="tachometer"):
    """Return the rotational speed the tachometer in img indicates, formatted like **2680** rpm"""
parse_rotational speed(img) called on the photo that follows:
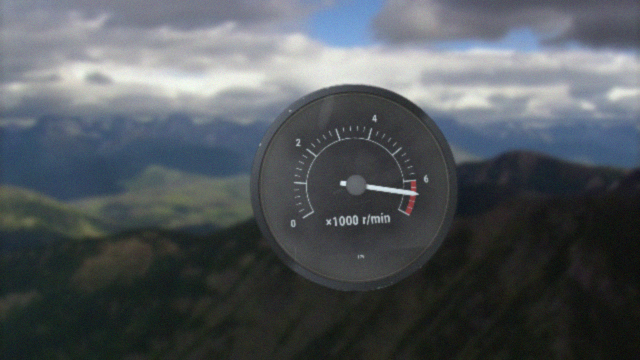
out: **6400** rpm
